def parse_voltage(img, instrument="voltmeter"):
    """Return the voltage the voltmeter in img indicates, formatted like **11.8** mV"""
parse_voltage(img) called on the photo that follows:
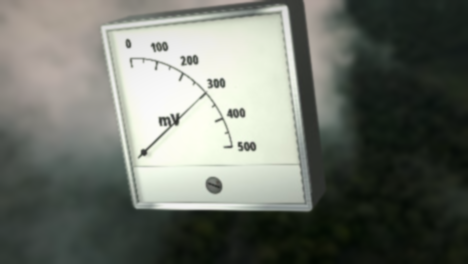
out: **300** mV
